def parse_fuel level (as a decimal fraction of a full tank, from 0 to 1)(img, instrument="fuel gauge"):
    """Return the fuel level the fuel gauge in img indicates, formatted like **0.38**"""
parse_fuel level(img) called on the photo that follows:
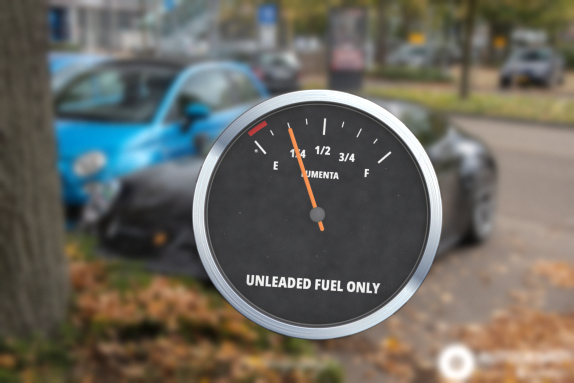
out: **0.25**
